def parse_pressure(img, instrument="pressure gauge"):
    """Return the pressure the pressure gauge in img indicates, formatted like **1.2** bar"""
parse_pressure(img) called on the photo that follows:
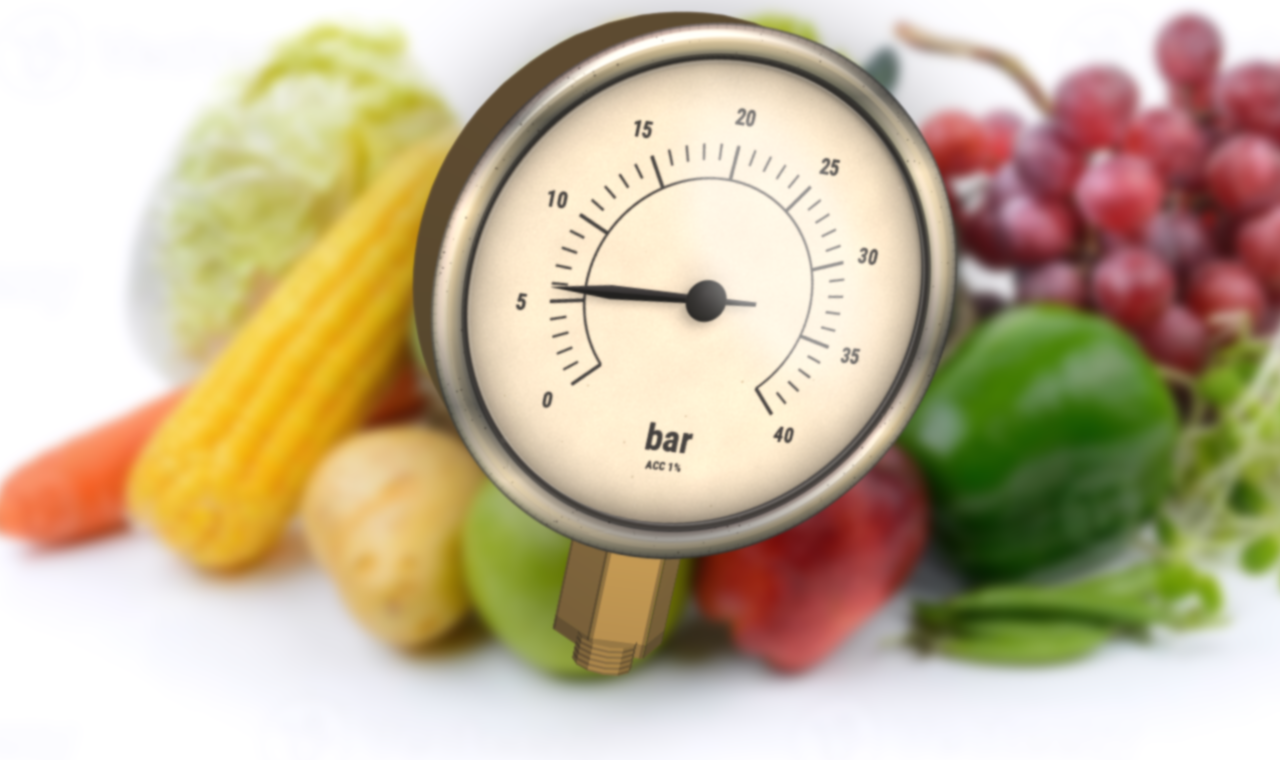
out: **6** bar
